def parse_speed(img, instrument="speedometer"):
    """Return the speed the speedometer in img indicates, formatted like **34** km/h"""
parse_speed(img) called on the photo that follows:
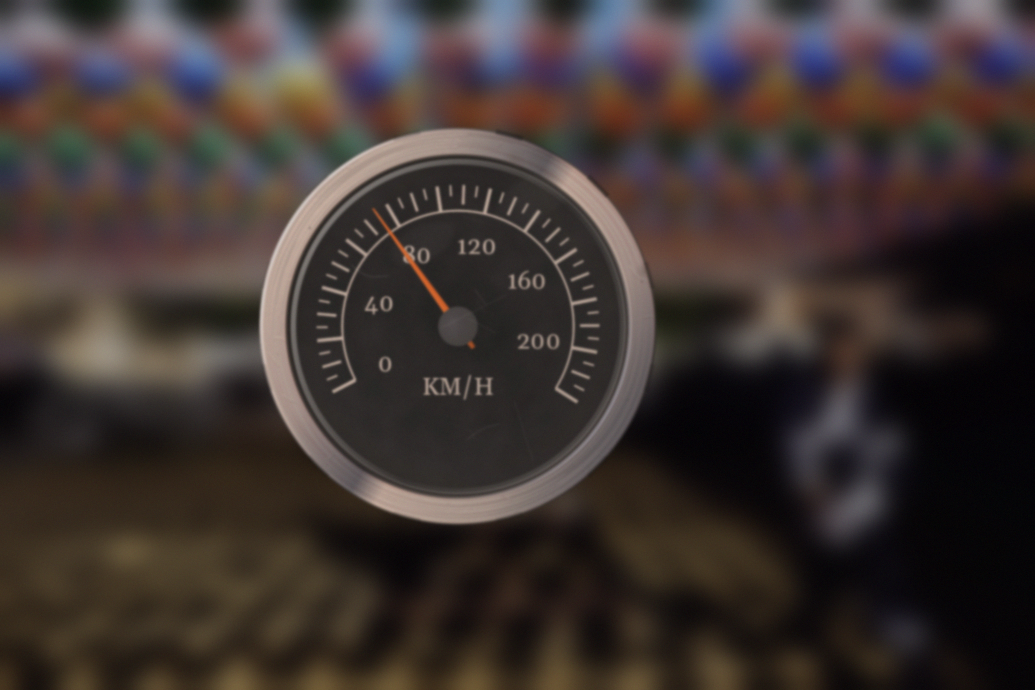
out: **75** km/h
